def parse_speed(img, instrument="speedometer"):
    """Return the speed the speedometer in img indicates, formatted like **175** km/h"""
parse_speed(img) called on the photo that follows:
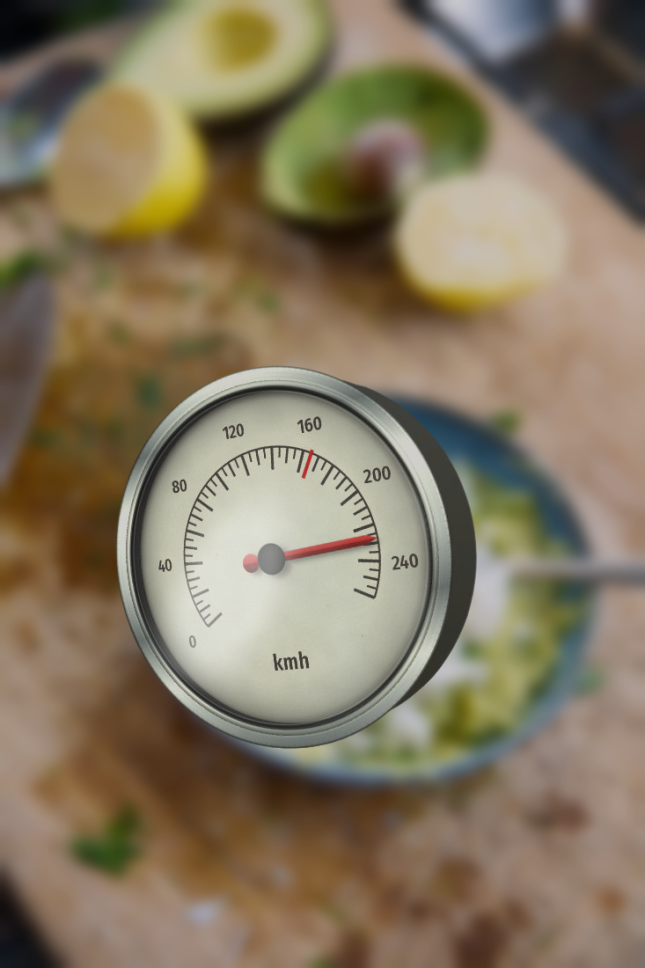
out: **227.5** km/h
